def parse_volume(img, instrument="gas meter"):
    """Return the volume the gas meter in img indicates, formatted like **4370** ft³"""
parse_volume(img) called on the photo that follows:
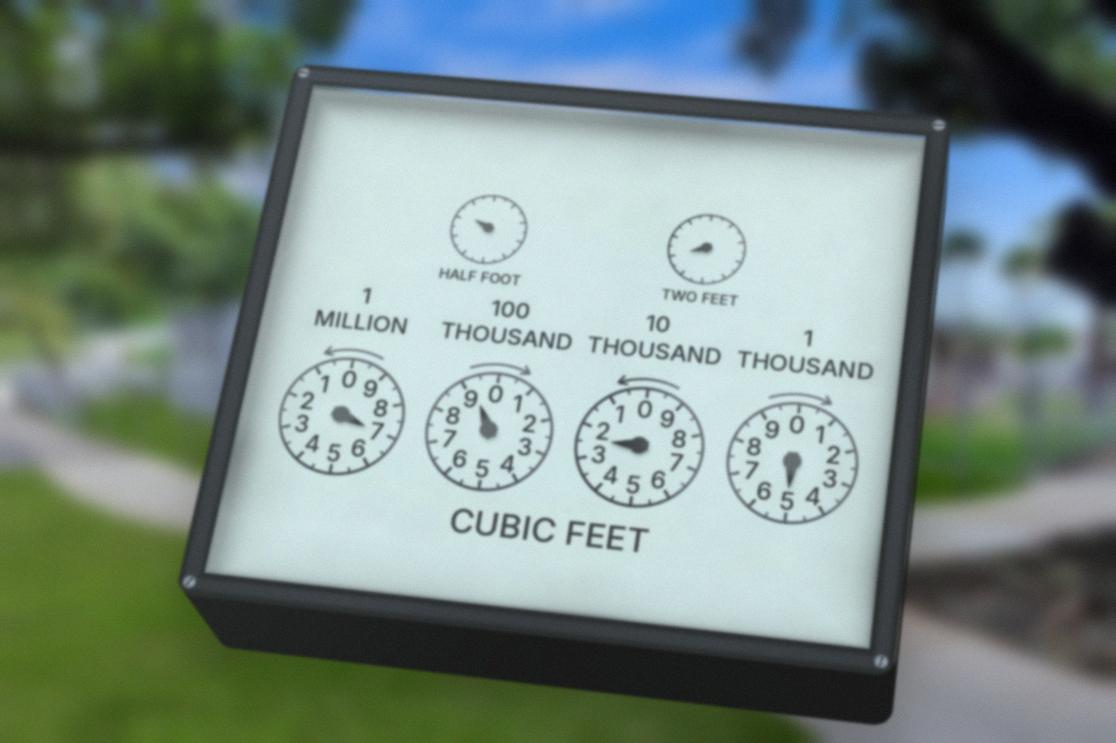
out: **692500** ft³
